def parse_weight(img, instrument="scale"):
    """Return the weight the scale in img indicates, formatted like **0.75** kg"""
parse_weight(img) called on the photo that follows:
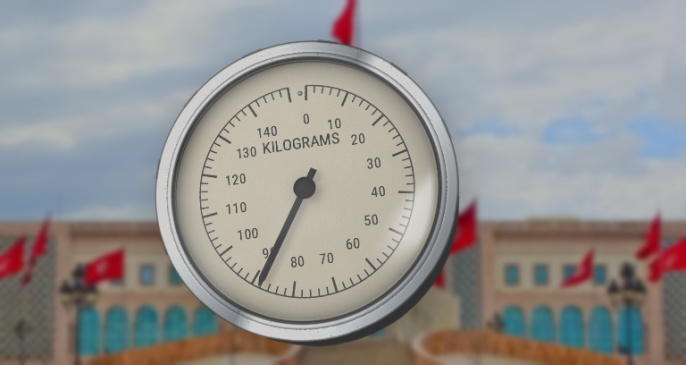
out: **88** kg
